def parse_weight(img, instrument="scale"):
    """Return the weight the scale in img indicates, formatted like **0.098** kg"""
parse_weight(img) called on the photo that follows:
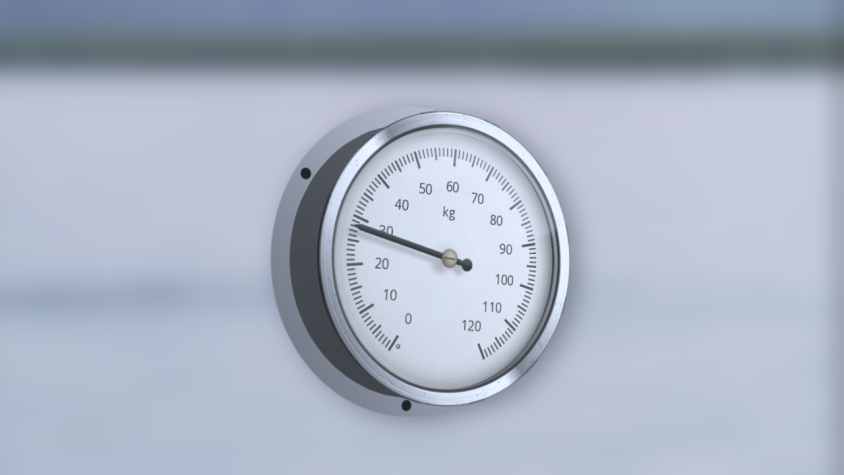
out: **28** kg
